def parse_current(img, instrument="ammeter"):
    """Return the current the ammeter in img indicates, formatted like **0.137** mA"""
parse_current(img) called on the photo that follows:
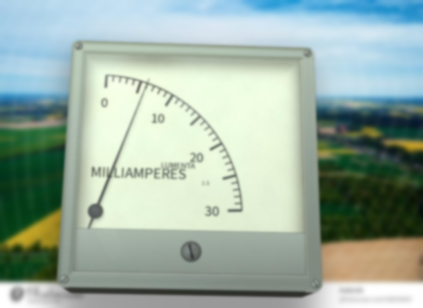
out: **6** mA
